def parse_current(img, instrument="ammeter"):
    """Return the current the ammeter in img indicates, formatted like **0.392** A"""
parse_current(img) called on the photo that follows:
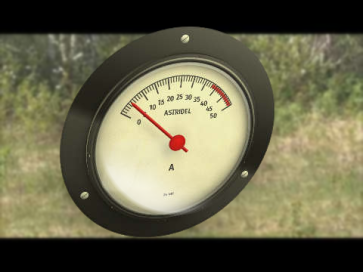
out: **5** A
